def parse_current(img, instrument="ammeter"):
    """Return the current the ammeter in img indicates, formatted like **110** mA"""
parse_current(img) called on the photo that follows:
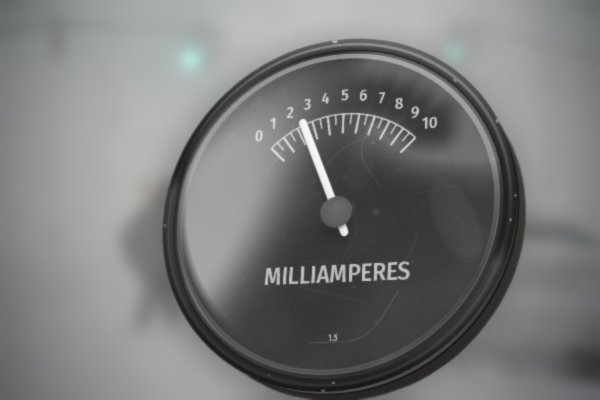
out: **2.5** mA
